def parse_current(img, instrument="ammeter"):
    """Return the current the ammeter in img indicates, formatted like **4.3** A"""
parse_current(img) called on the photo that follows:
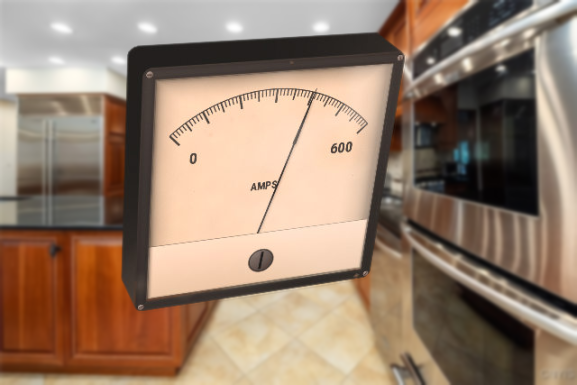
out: **400** A
